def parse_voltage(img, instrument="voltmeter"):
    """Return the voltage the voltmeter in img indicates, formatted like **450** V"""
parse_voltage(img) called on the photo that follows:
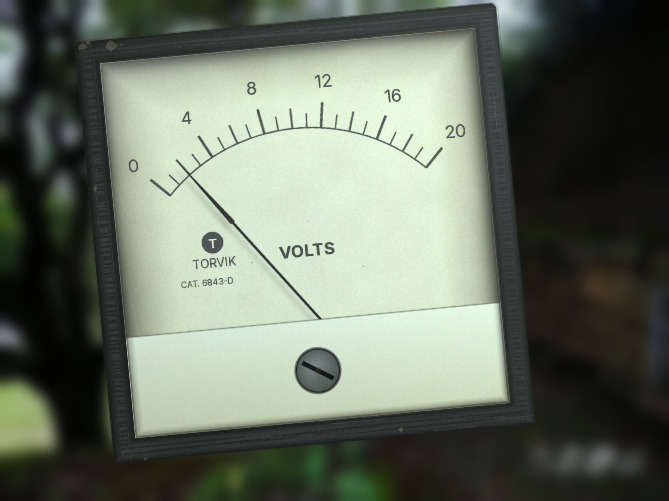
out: **2** V
